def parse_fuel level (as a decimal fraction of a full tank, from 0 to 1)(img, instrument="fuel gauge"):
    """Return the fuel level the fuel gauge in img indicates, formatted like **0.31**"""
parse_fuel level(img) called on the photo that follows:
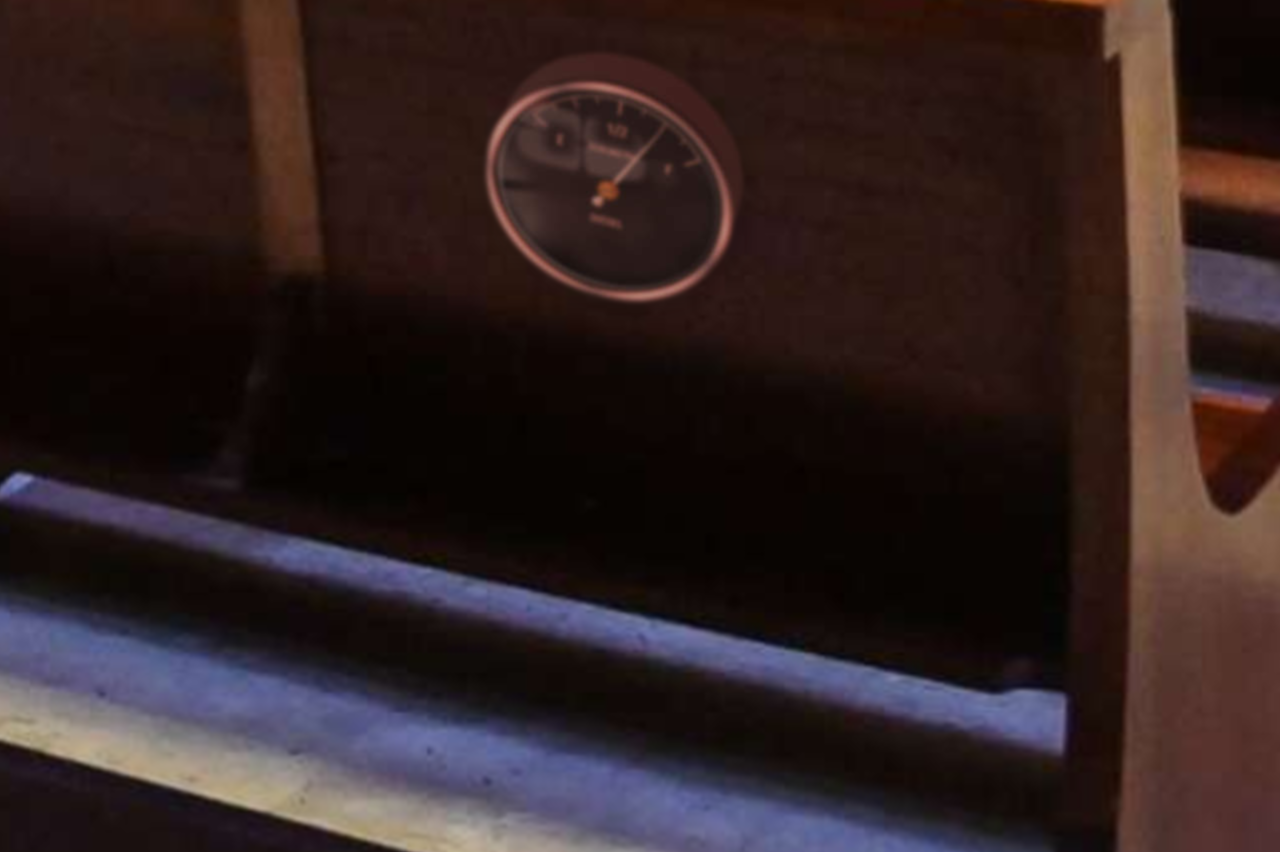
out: **0.75**
